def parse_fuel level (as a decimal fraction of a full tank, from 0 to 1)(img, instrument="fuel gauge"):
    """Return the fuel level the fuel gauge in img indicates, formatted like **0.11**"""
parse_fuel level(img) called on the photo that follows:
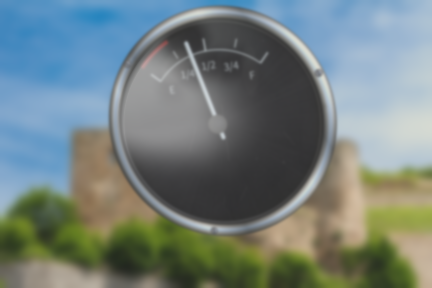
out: **0.375**
